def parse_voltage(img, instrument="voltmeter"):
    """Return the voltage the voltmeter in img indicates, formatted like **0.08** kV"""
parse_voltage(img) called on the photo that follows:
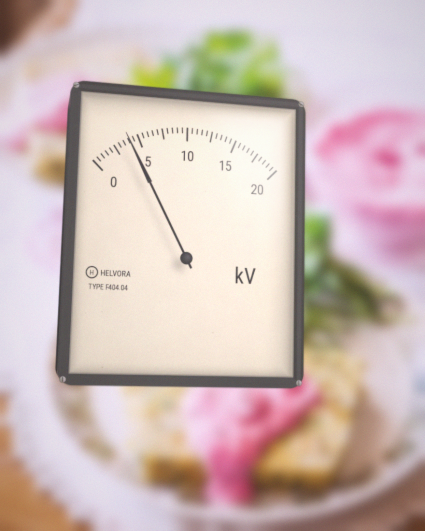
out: **4** kV
